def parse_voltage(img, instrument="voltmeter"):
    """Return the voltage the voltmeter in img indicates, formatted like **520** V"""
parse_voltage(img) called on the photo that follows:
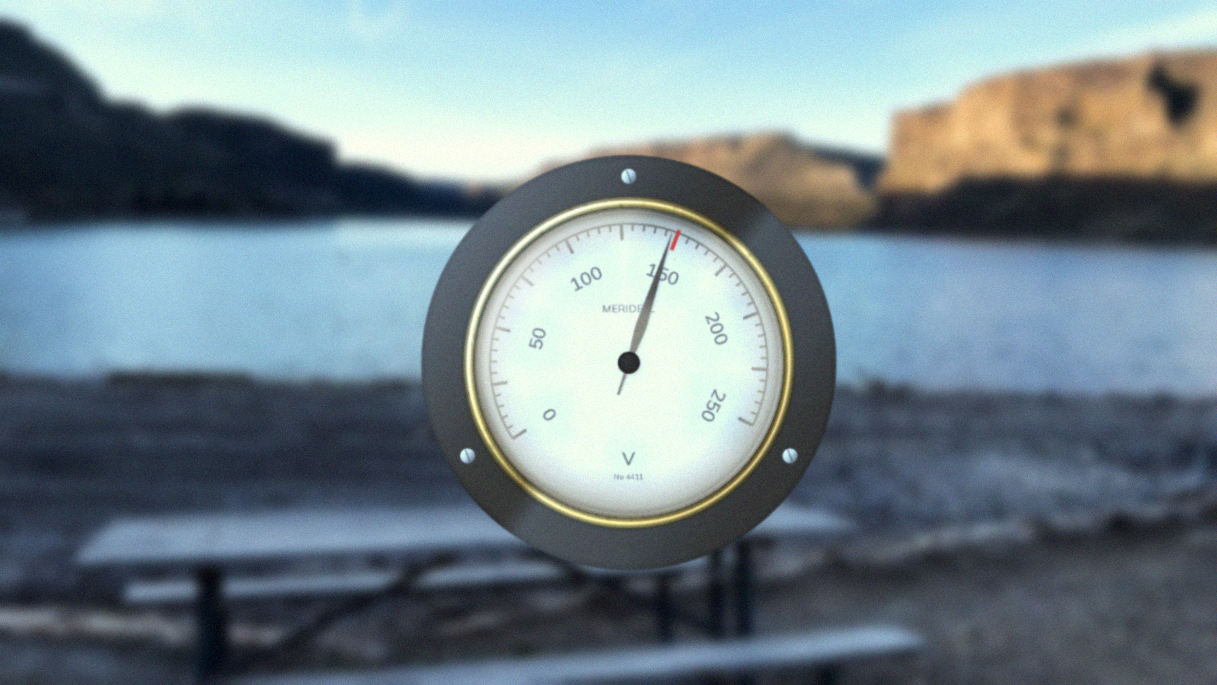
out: **147.5** V
